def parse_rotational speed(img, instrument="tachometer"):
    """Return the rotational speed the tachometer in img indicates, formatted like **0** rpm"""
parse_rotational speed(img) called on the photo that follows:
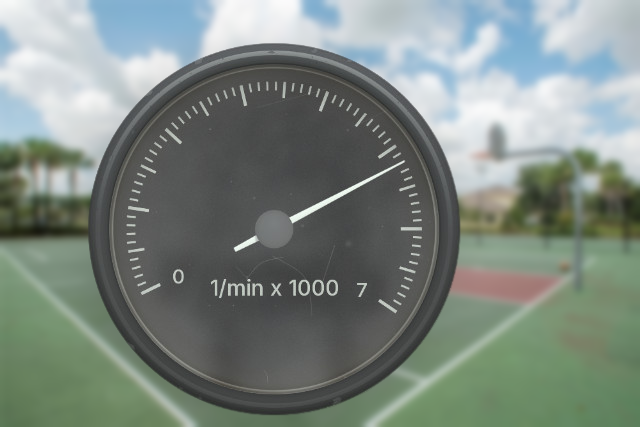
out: **5200** rpm
